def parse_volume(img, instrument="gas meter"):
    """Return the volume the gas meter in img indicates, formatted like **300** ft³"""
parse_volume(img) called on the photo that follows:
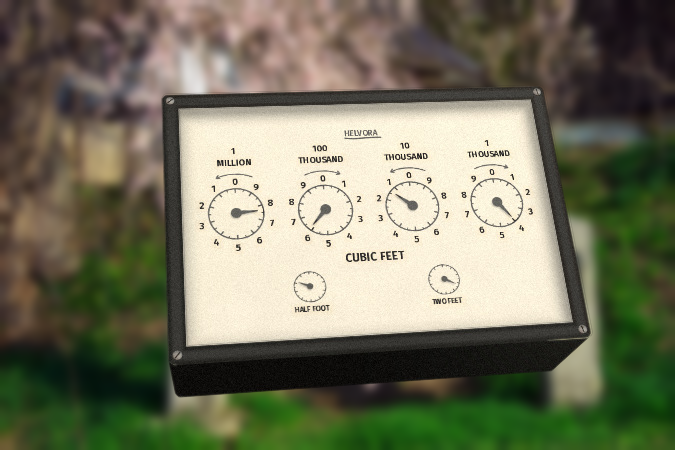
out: **761400** ft³
